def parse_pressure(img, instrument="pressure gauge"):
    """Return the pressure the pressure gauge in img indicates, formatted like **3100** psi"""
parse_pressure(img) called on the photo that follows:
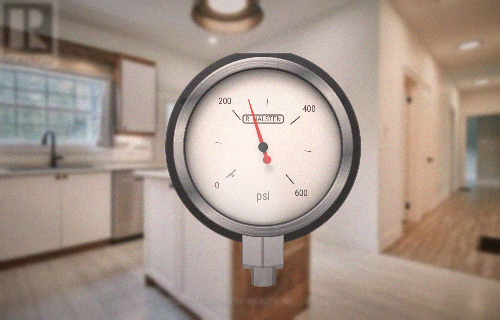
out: **250** psi
